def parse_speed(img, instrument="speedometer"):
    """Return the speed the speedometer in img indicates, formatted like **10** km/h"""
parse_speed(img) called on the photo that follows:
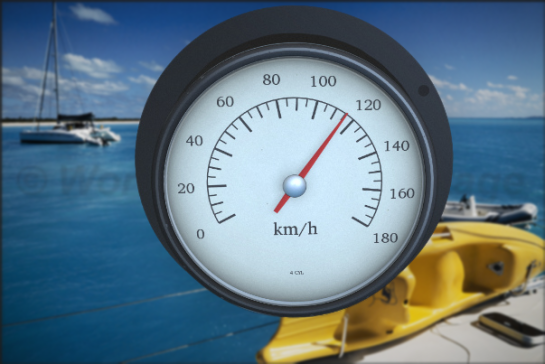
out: **115** km/h
